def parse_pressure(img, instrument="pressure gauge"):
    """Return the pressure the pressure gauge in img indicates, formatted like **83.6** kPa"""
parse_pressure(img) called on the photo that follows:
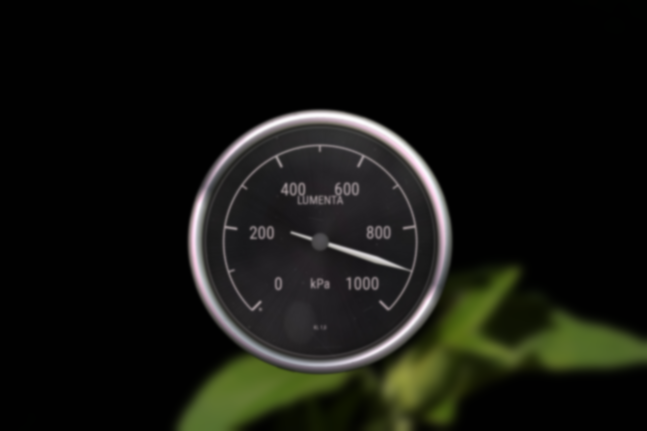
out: **900** kPa
